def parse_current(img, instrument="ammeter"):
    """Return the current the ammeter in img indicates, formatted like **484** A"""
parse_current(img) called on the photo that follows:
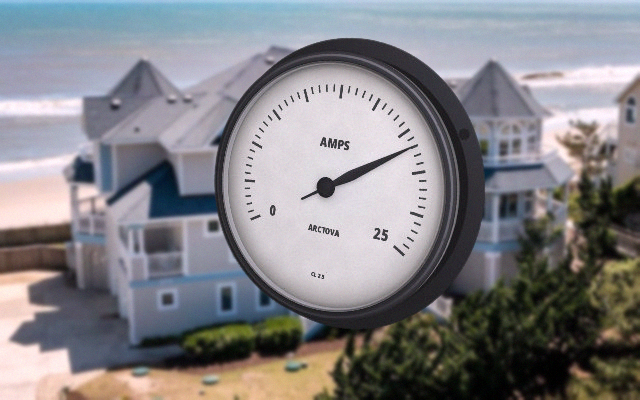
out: **18.5** A
